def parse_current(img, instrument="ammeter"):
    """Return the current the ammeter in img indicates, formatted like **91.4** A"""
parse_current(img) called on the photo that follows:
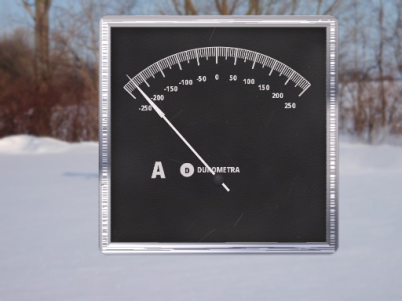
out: **-225** A
